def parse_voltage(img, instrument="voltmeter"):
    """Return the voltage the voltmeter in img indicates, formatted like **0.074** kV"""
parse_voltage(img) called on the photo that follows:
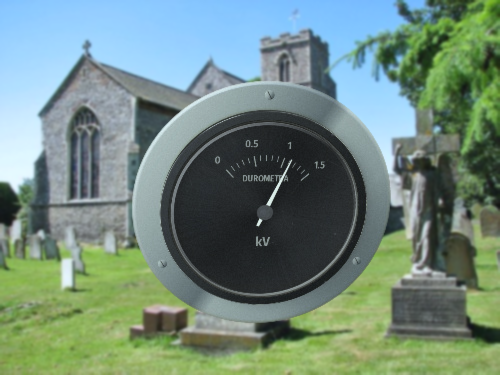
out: **1.1** kV
